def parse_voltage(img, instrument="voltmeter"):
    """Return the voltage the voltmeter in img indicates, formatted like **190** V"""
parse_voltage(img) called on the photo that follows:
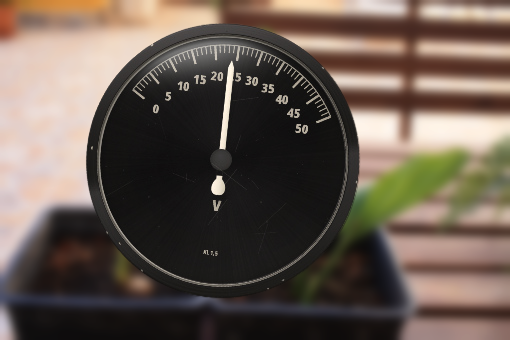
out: **24** V
